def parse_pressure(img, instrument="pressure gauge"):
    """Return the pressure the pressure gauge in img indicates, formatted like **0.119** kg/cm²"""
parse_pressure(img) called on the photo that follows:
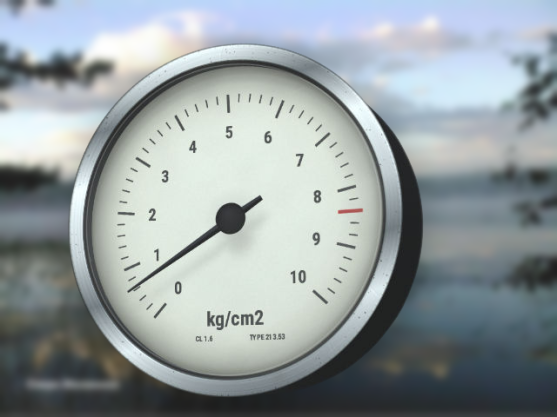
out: **0.6** kg/cm²
